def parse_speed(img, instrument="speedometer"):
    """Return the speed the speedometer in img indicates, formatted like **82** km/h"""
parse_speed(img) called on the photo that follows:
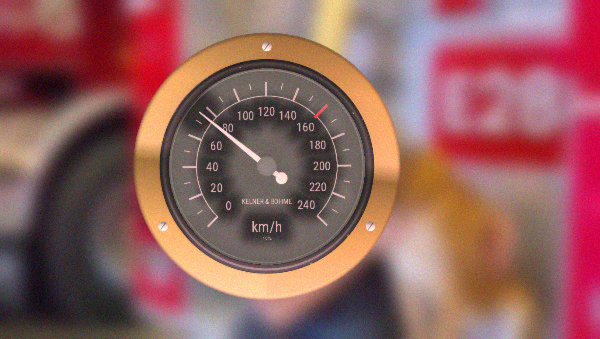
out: **75** km/h
